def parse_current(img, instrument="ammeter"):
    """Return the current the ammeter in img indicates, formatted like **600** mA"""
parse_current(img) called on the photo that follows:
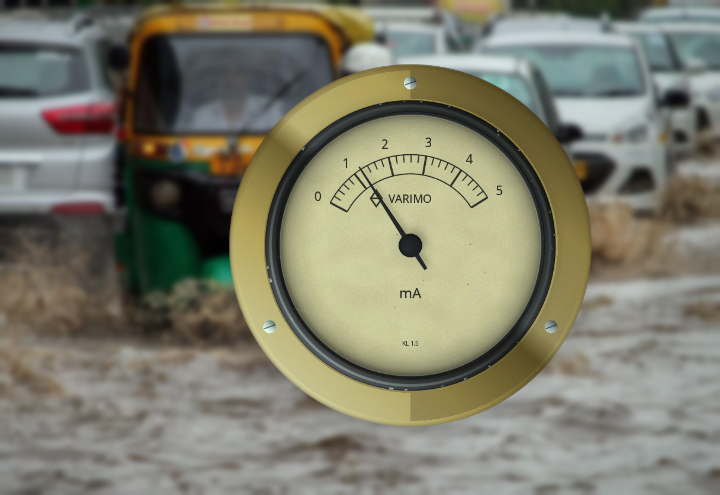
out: **1.2** mA
